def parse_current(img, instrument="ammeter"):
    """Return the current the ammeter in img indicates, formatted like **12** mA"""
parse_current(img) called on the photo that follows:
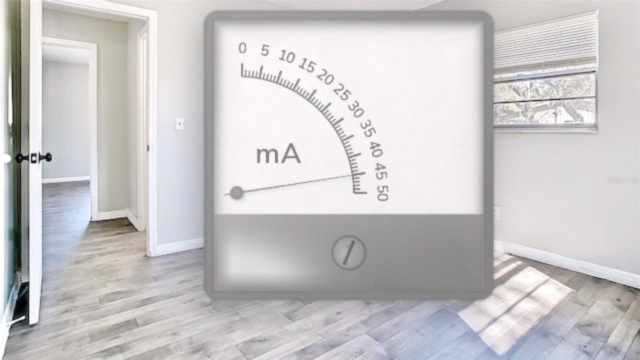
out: **45** mA
